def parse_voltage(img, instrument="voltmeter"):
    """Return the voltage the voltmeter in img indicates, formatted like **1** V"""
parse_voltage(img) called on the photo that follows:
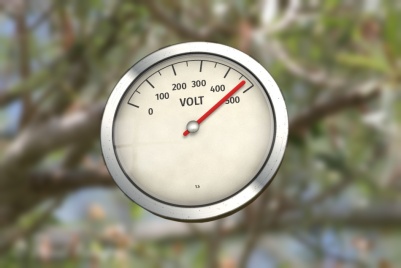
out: **475** V
